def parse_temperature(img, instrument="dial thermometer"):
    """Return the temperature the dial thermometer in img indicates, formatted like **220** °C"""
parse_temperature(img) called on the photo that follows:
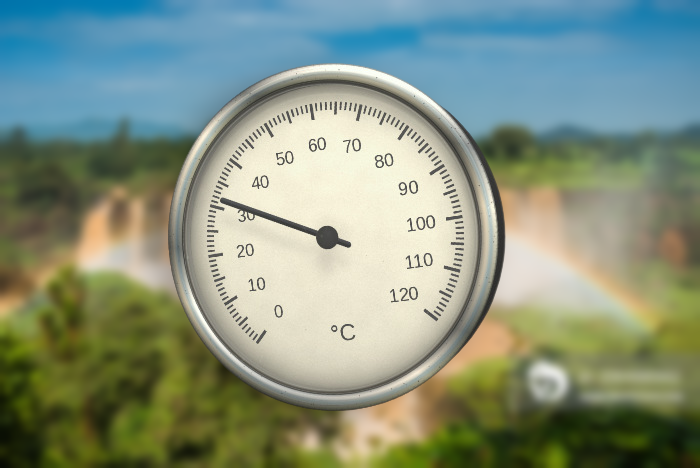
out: **32** °C
